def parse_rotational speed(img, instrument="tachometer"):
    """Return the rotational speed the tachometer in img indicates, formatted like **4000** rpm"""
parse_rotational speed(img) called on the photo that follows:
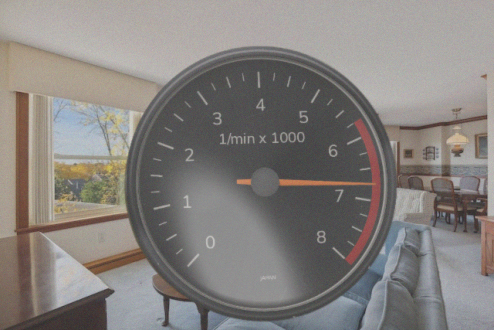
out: **6750** rpm
